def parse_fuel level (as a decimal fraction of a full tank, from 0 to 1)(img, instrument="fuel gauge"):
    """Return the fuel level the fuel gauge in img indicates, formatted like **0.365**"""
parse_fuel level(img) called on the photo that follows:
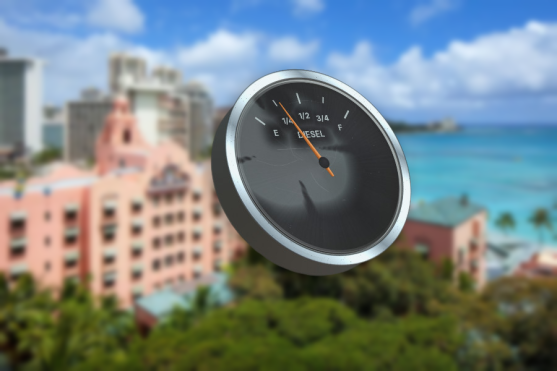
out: **0.25**
